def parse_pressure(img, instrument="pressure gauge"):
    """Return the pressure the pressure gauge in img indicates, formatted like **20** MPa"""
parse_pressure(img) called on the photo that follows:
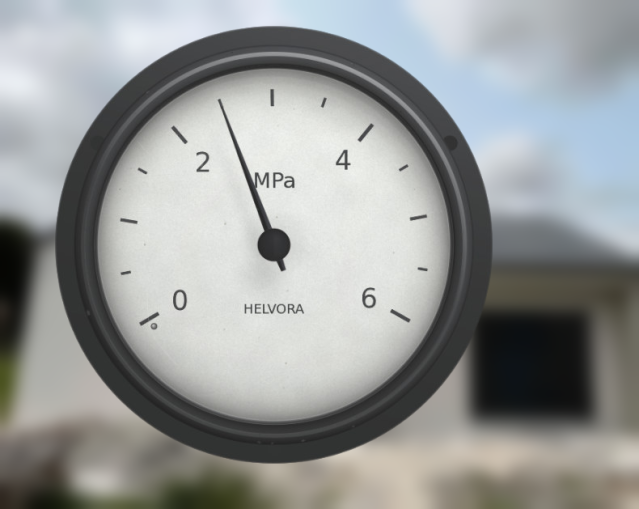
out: **2.5** MPa
